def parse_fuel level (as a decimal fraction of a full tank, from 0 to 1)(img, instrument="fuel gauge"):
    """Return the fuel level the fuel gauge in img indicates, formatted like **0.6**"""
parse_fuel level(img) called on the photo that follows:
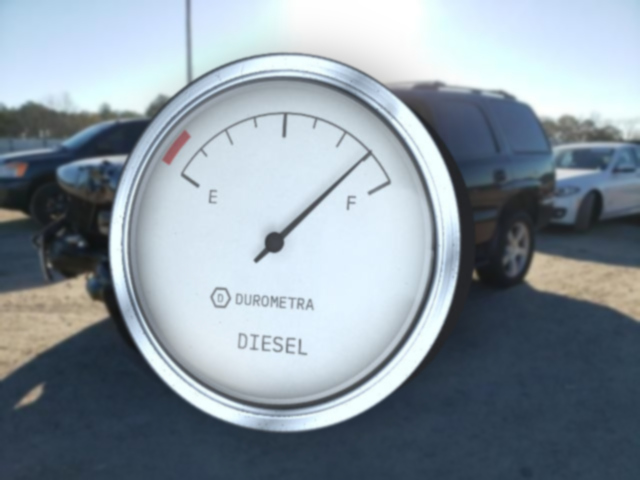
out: **0.875**
